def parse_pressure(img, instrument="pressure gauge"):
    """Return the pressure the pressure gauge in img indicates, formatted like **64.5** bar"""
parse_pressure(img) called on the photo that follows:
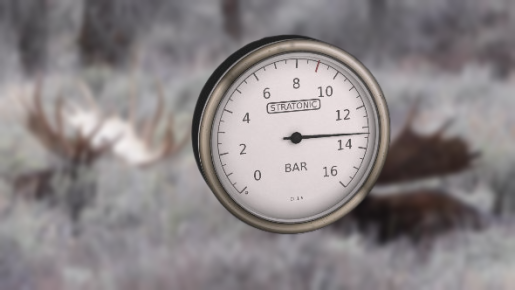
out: **13.25** bar
